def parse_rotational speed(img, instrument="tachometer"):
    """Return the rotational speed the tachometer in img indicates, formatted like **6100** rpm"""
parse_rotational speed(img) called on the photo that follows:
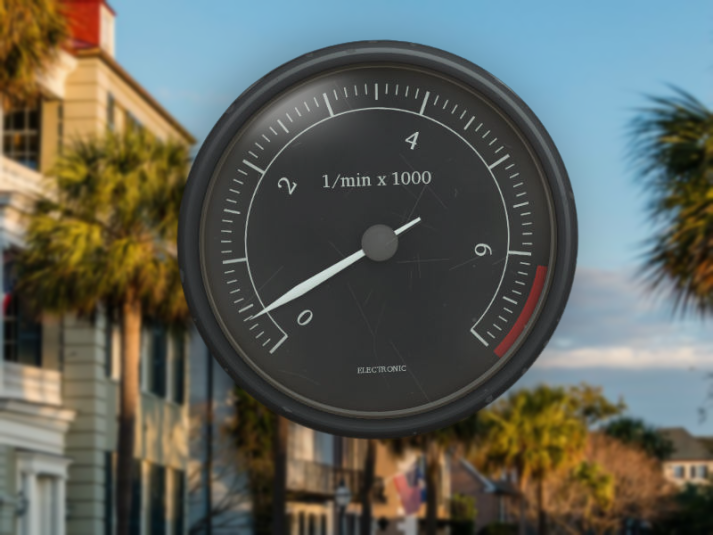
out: **400** rpm
